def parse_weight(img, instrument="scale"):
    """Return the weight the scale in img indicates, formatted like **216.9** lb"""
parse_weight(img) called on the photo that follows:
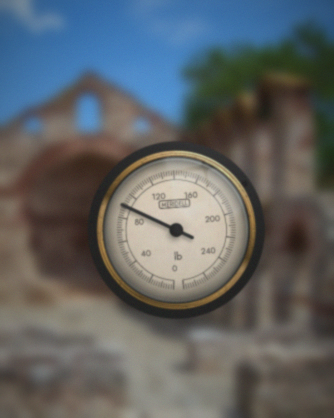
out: **90** lb
